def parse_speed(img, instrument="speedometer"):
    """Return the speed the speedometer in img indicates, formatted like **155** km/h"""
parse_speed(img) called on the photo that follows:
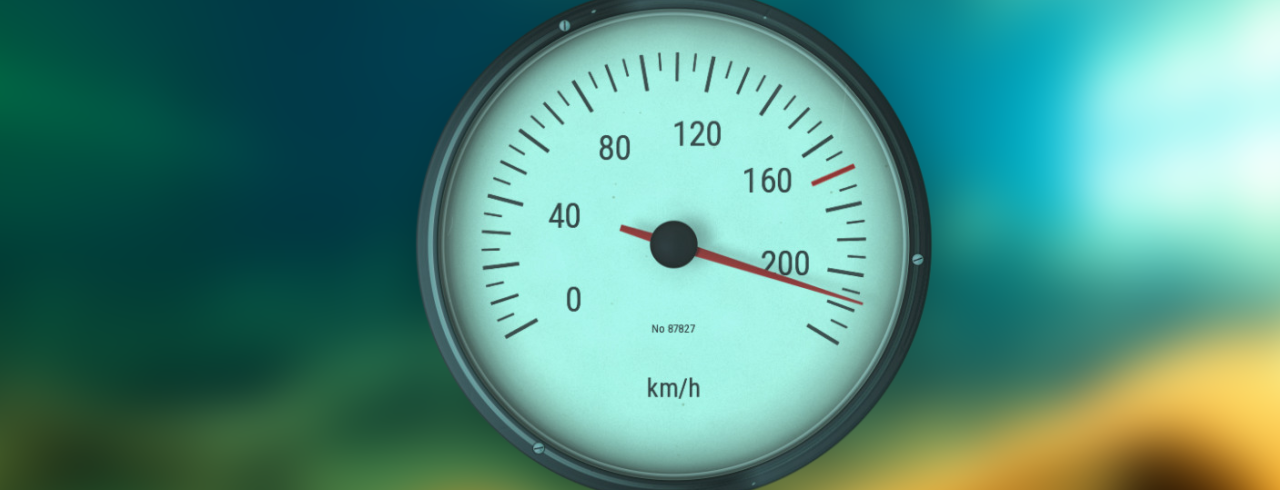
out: **207.5** km/h
